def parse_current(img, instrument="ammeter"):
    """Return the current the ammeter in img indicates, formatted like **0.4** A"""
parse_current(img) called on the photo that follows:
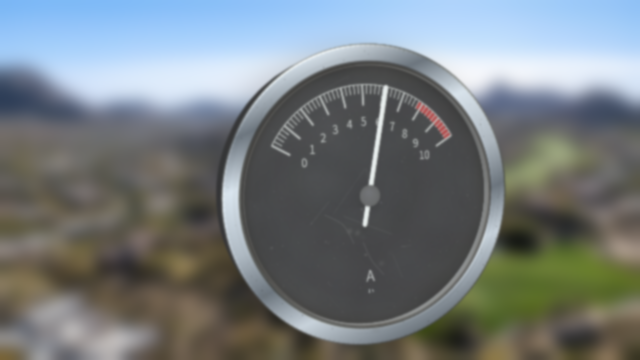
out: **6** A
